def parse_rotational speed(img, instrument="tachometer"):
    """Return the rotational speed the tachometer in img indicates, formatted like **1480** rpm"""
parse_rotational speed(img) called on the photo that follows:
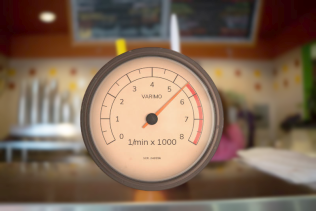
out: **5500** rpm
